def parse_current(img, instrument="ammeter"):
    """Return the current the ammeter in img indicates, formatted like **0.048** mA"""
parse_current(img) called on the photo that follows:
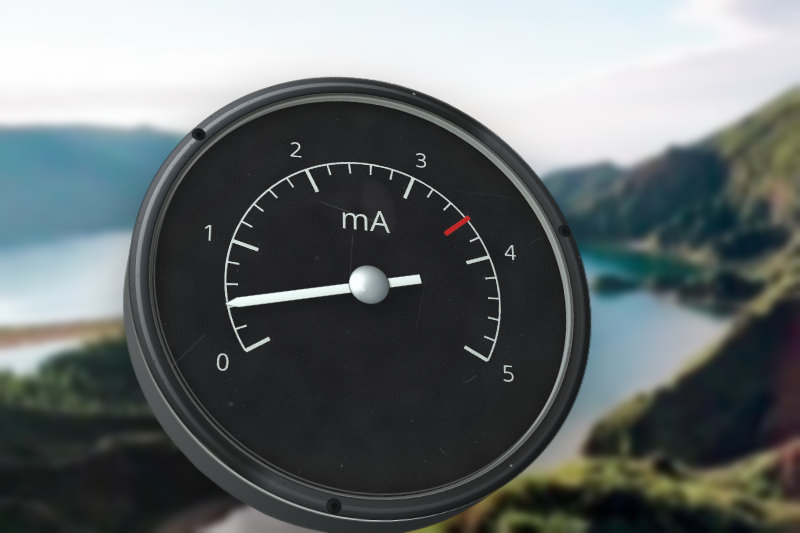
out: **0.4** mA
